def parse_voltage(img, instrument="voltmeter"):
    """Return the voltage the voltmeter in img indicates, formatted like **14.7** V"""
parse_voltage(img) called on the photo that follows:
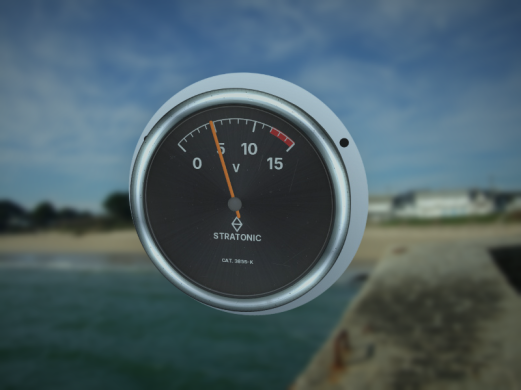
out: **5** V
